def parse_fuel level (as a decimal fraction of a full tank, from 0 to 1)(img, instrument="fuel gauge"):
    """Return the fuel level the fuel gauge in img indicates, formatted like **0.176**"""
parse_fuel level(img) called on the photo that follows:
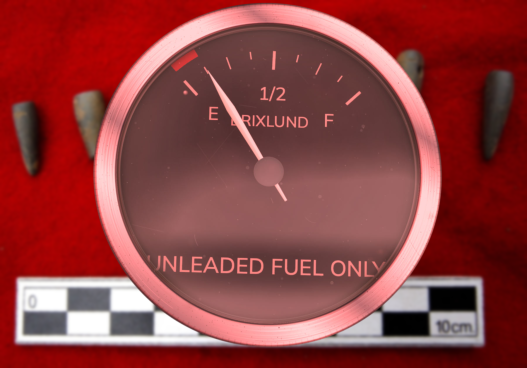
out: **0.125**
